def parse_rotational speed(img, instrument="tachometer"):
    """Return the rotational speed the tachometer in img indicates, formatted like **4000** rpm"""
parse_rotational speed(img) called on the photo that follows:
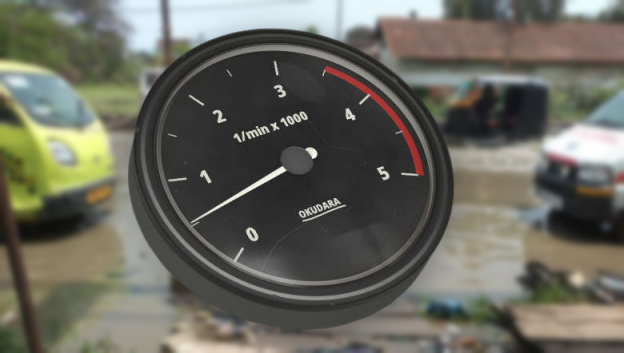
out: **500** rpm
